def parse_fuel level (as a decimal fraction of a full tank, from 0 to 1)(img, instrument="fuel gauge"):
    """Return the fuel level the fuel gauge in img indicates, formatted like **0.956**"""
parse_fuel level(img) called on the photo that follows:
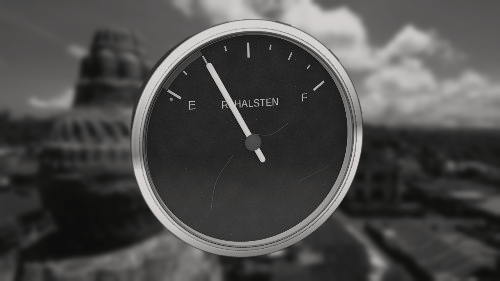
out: **0.25**
